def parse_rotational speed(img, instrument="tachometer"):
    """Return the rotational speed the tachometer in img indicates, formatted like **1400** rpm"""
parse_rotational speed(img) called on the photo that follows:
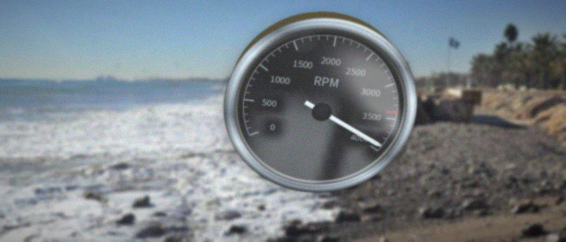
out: **3900** rpm
